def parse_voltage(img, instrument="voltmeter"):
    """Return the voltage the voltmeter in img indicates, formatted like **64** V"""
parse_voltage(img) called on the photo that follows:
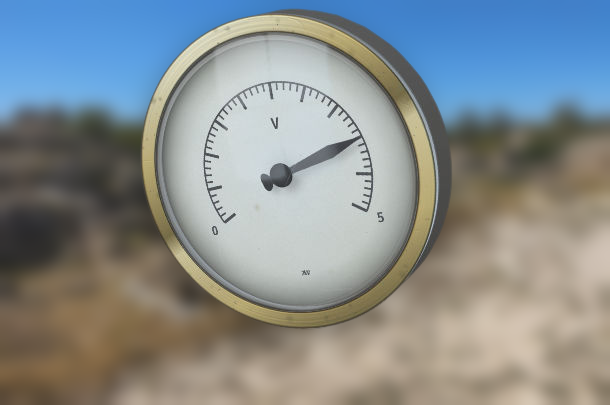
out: **4** V
